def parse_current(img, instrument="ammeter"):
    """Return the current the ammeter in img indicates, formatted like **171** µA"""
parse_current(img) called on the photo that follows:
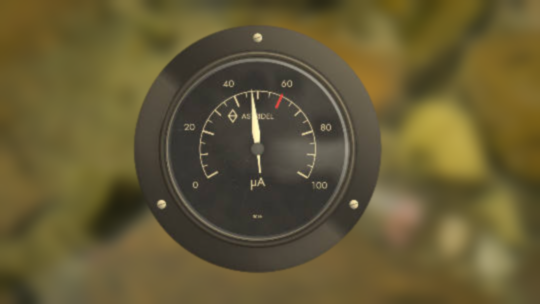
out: **47.5** µA
